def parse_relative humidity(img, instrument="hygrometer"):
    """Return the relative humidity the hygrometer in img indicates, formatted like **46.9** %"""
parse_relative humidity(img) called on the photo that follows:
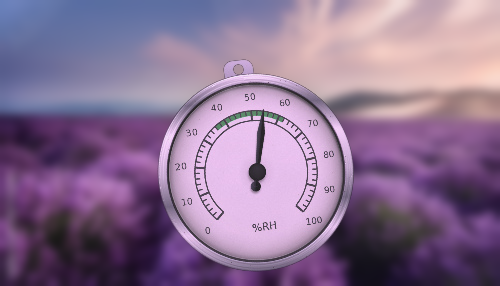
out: **54** %
